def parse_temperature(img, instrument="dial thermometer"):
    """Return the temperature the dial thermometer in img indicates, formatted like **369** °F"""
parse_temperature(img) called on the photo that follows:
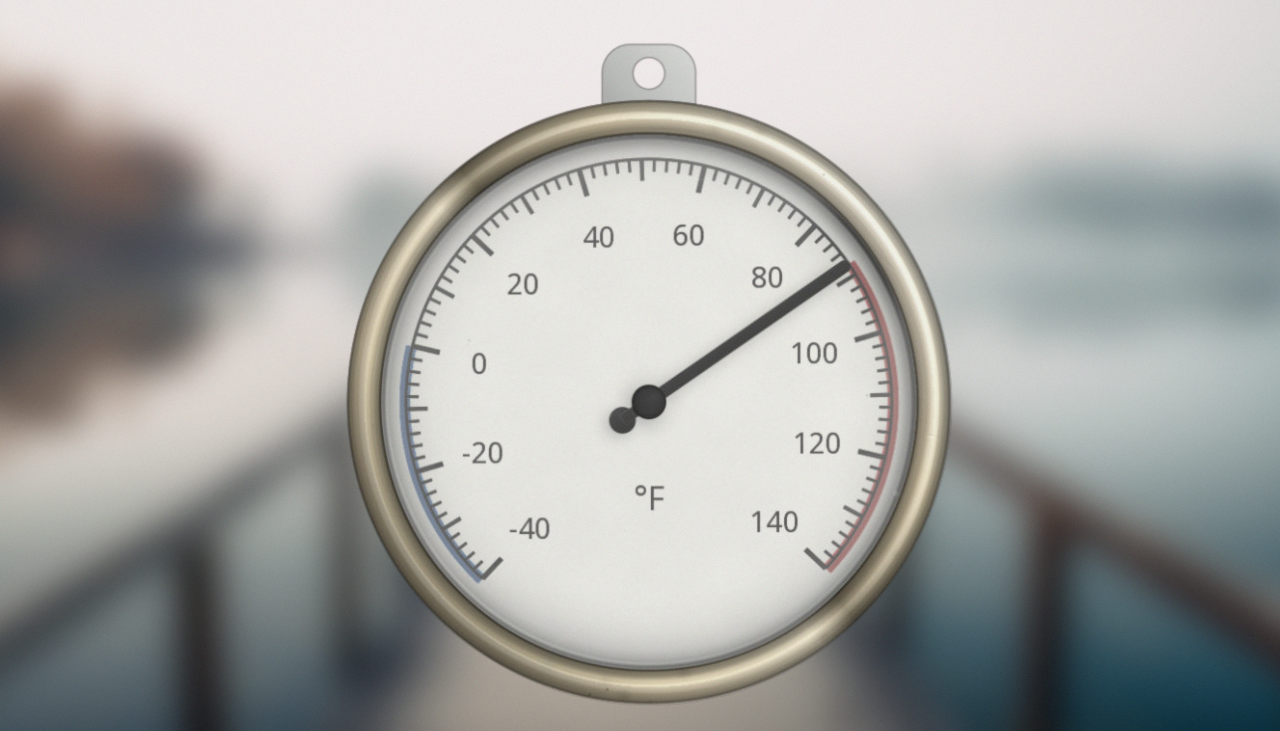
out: **88** °F
